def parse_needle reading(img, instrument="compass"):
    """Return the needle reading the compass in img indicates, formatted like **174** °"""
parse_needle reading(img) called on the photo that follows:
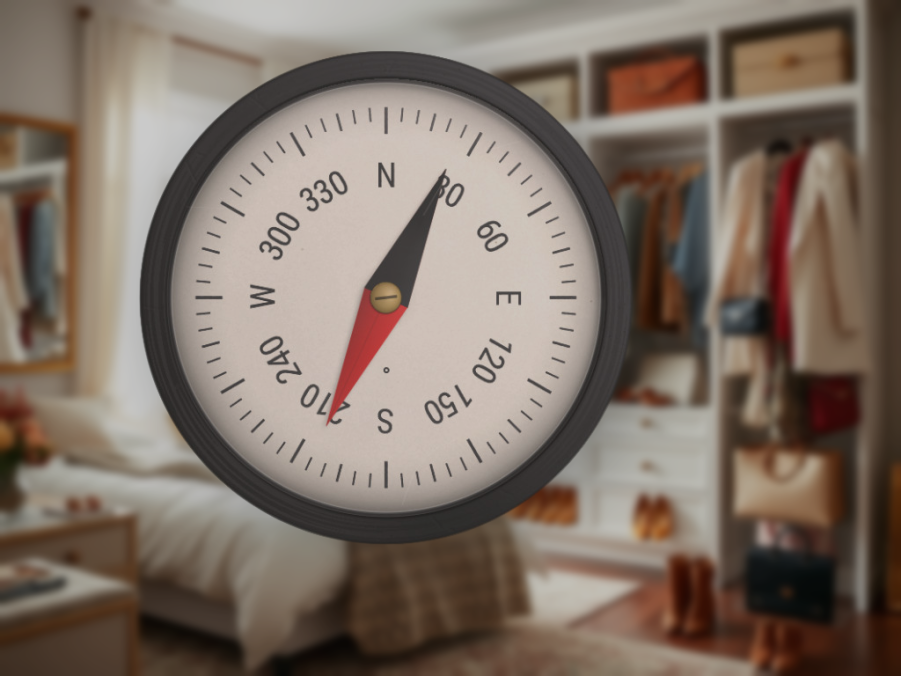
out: **205** °
